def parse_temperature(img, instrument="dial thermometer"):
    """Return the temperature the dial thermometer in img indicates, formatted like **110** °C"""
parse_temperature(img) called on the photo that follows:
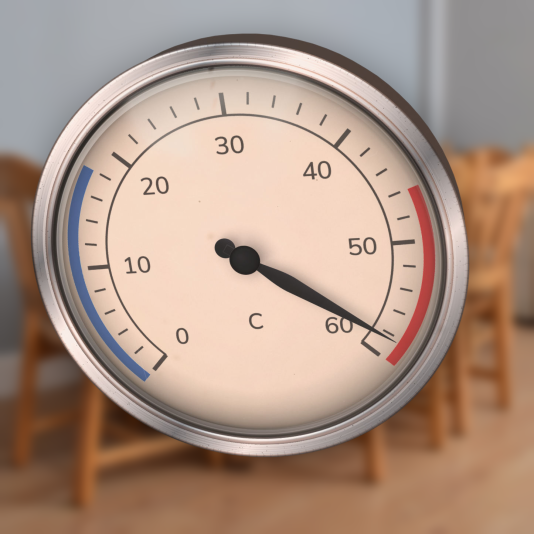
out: **58** °C
